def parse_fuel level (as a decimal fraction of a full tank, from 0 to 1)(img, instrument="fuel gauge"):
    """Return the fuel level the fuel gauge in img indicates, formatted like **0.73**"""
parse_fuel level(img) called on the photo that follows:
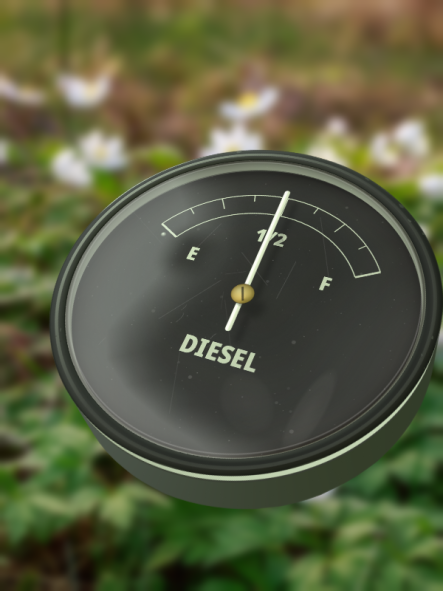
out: **0.5**
